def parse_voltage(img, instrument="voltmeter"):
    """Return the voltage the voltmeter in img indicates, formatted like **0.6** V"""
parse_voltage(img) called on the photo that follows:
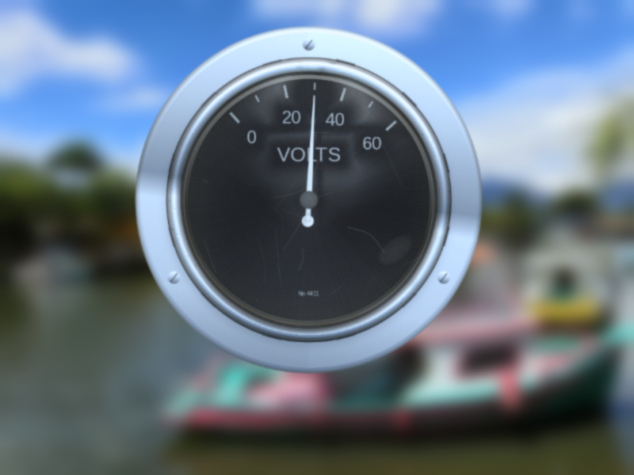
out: **30** V
